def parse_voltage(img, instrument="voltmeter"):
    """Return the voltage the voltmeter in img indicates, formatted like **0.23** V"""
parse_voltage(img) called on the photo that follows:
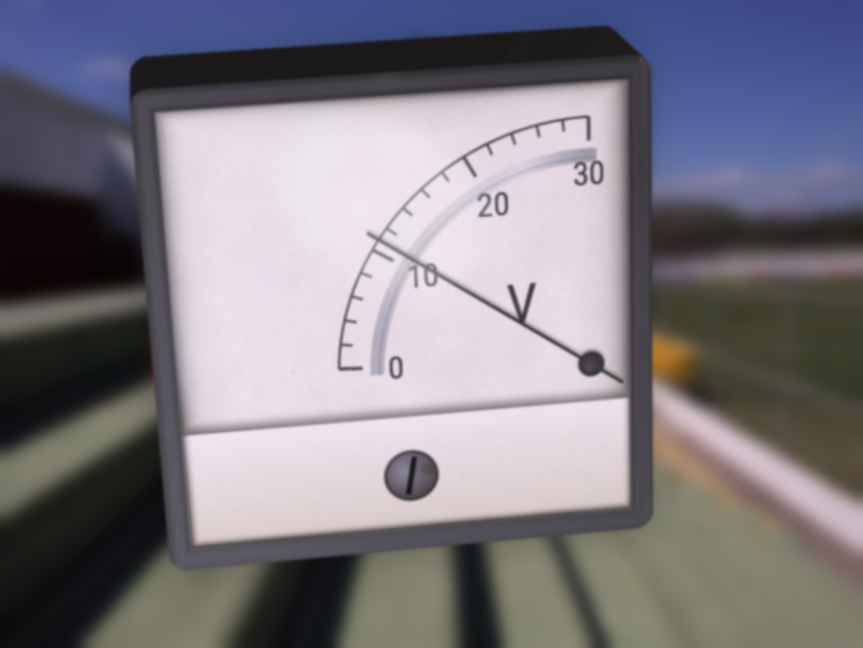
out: **11** V
